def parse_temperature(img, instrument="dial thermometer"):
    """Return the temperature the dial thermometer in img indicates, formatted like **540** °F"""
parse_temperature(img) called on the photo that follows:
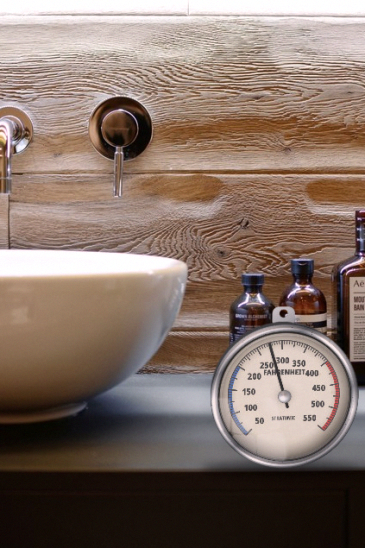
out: **275** °F
